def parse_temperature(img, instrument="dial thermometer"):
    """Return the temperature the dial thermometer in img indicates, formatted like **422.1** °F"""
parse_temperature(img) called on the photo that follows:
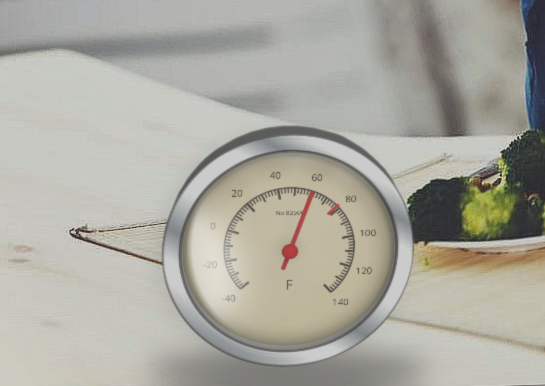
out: **60** °F
